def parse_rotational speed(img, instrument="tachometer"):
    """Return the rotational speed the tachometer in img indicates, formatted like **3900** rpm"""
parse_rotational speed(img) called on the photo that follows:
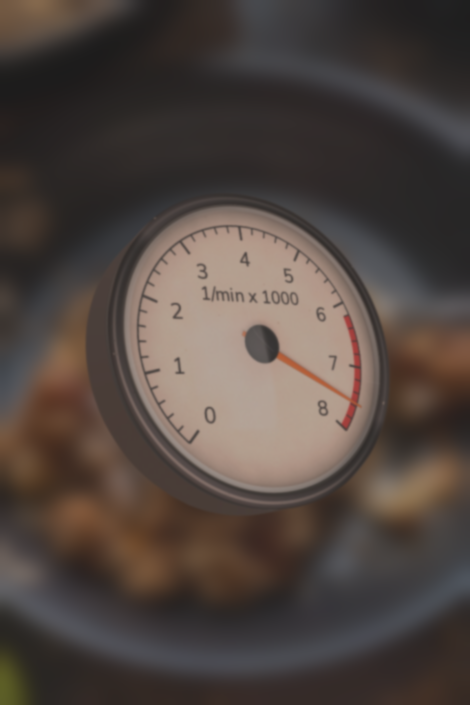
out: **7600** rpm
